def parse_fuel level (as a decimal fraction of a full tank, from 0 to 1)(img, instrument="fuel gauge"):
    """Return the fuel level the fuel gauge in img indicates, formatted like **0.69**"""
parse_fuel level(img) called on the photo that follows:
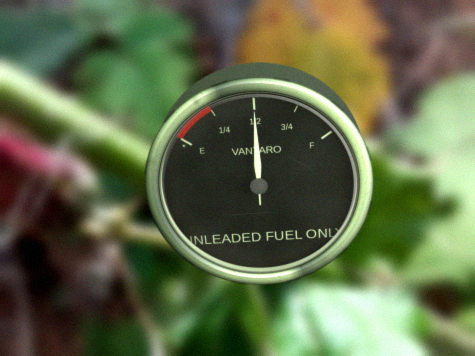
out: **0.5**
